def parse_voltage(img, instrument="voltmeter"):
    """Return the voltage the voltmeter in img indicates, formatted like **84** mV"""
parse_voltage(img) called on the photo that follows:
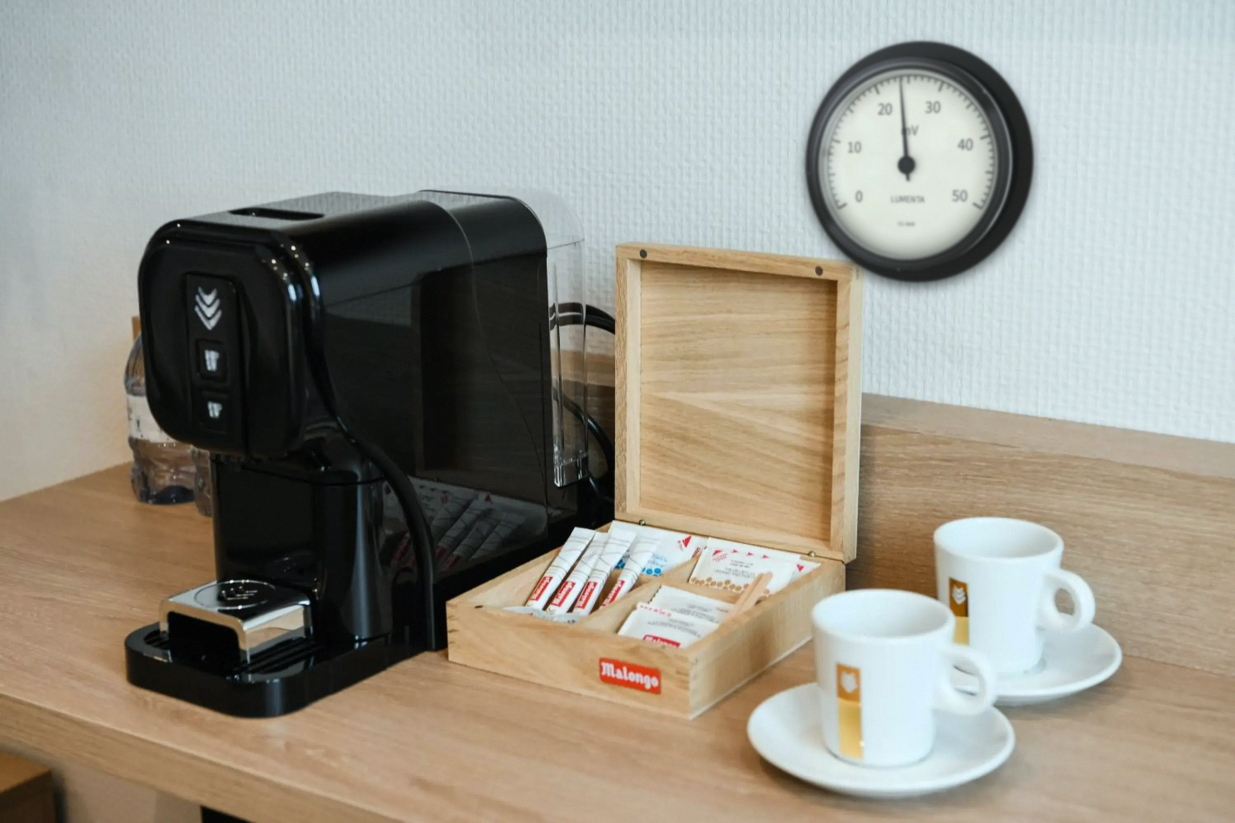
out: **24** mV
